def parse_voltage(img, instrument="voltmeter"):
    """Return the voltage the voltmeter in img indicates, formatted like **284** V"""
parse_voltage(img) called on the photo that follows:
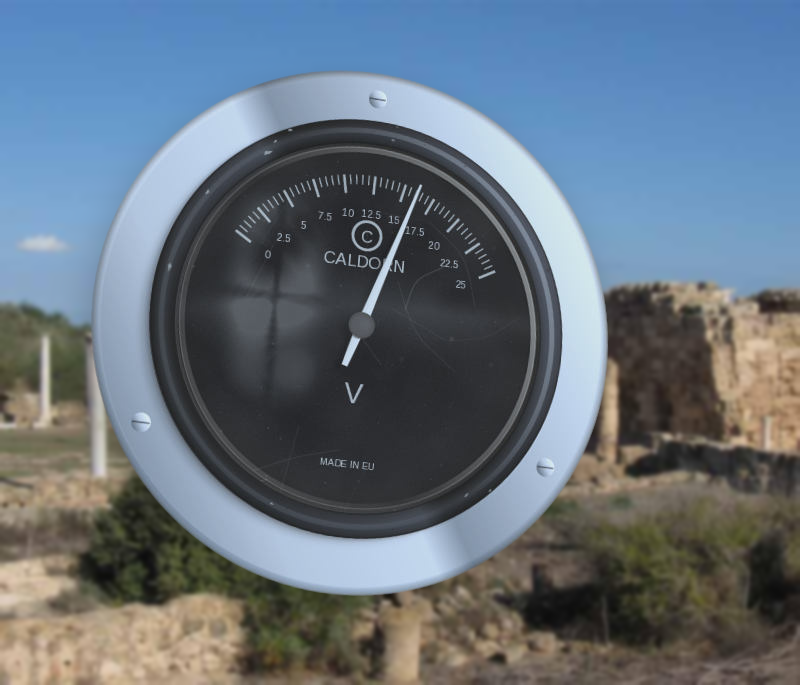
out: **16** V
